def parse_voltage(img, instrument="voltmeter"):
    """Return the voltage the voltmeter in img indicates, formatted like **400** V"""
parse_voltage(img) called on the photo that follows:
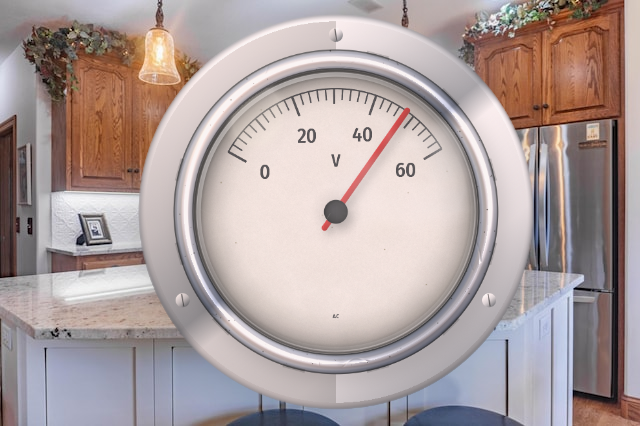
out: **48** V
